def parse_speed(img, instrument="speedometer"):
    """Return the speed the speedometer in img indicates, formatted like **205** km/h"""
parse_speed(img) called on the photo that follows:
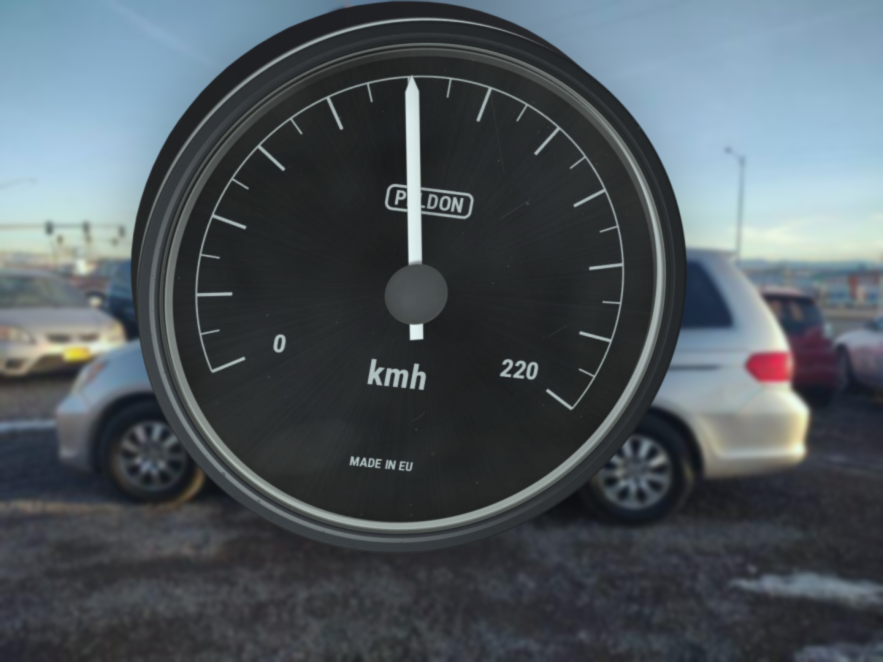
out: **100** km/h
